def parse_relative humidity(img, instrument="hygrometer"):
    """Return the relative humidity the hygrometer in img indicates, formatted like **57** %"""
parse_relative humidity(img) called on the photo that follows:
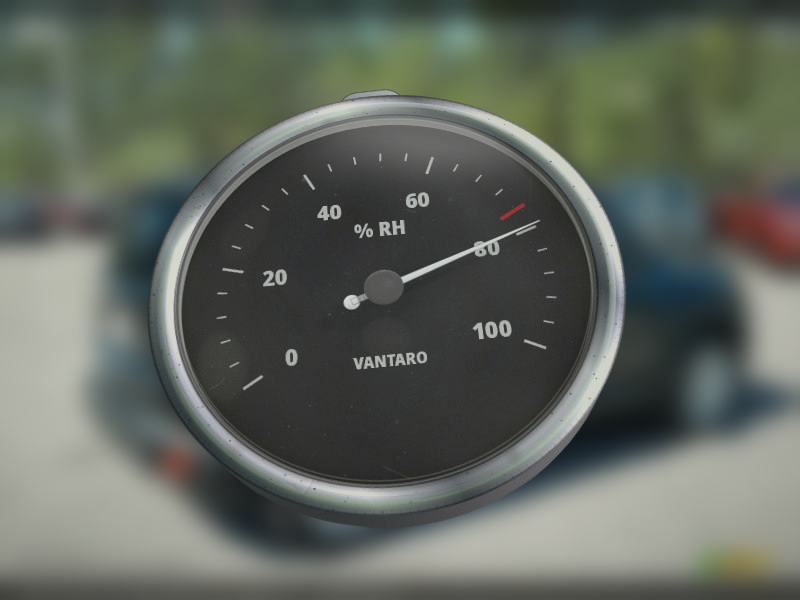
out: **80** %
